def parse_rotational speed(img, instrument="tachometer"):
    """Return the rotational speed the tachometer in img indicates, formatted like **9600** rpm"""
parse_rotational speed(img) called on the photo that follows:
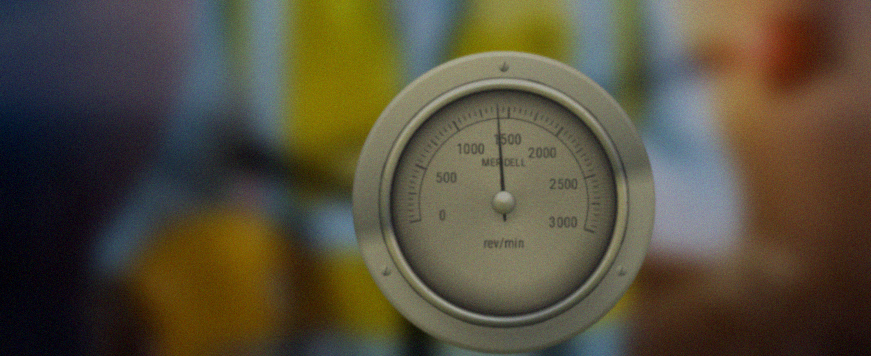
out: **1400** rpm
